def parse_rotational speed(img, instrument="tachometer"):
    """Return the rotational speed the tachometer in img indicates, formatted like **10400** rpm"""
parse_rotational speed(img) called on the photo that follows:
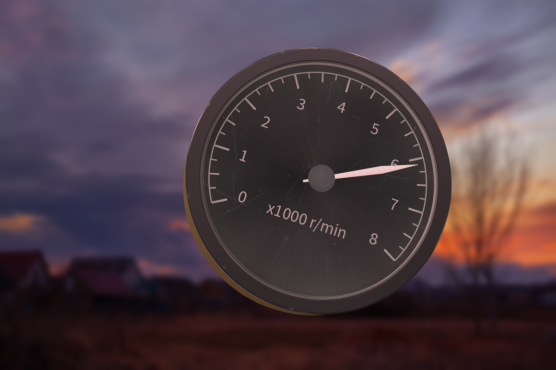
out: **6125** rpm
